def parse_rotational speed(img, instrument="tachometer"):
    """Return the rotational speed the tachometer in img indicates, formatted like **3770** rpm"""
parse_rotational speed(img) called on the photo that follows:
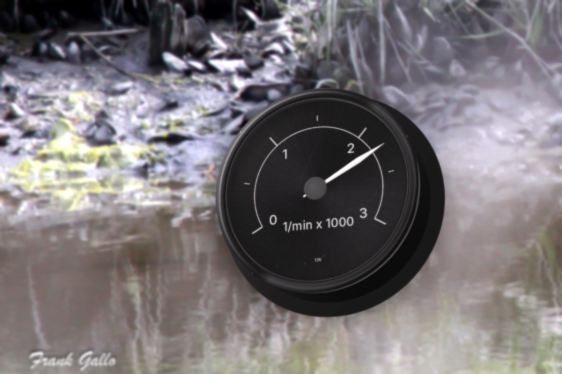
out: **2250** rpm
